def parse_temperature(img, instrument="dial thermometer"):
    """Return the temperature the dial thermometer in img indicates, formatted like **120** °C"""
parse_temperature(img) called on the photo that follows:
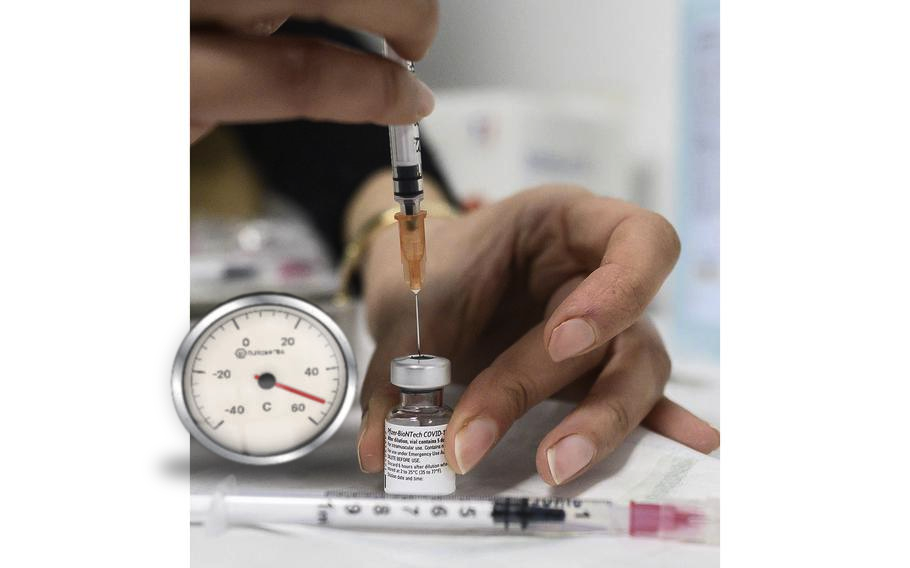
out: **52** °C
